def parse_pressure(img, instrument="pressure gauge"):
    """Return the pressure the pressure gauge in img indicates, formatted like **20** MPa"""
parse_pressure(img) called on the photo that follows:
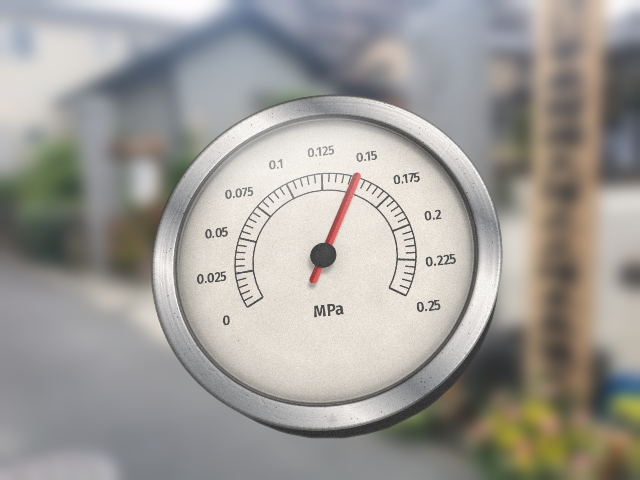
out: **0.15** MPa
